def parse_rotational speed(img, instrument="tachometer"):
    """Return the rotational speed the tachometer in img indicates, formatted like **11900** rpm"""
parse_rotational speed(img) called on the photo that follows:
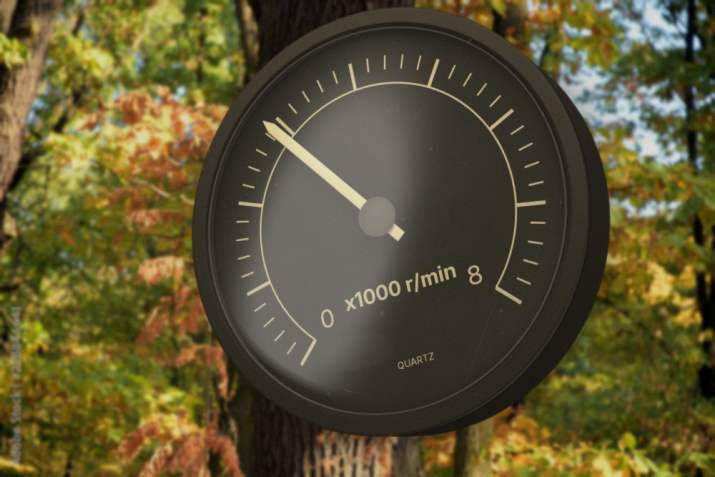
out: **2900** rpm
